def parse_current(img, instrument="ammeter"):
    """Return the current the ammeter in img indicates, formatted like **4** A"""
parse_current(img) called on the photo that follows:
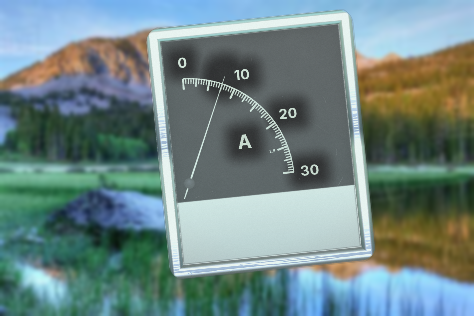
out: **7.5** A
